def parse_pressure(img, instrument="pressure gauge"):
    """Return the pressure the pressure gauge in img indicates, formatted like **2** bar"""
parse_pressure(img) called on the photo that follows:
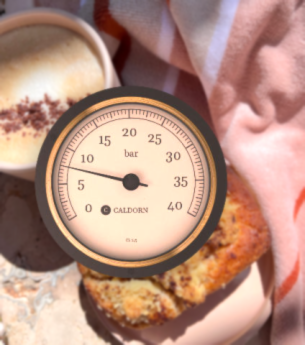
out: **7.5** bar
